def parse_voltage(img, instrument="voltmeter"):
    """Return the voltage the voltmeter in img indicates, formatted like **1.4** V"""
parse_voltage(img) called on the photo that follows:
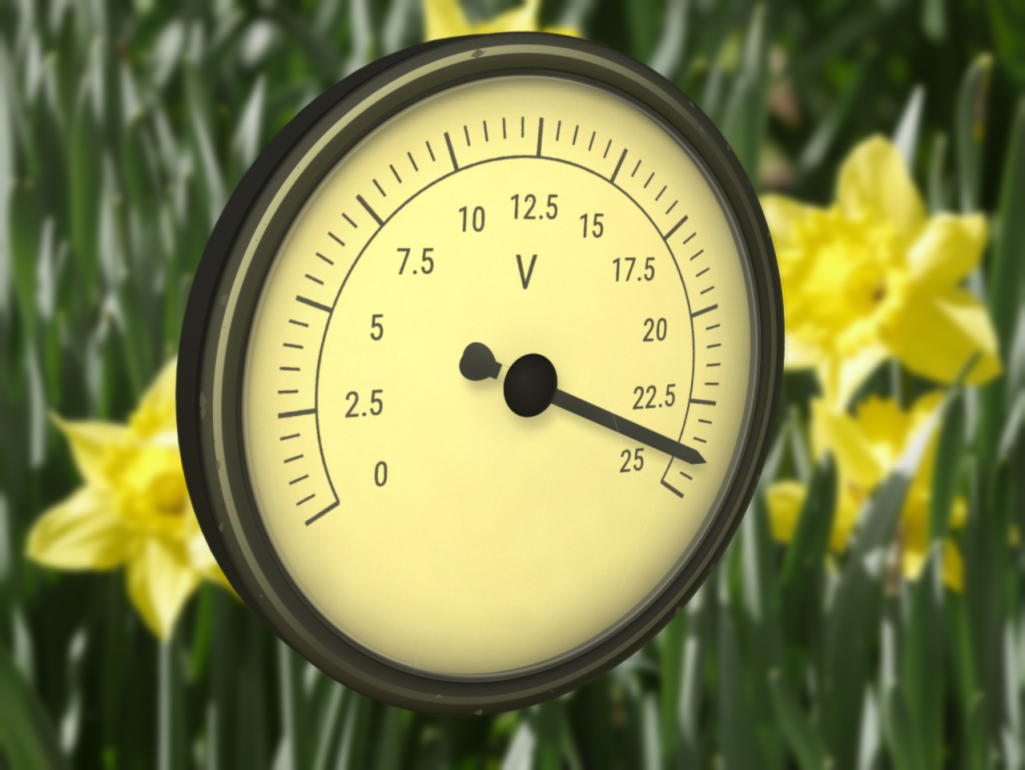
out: **24** V
